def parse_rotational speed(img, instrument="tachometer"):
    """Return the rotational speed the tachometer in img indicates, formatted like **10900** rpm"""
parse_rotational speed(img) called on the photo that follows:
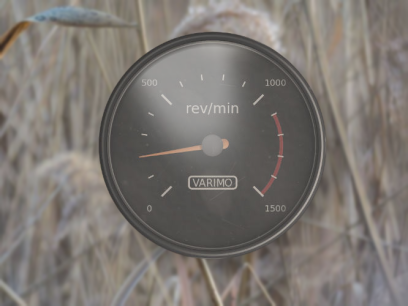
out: **200** rpm
